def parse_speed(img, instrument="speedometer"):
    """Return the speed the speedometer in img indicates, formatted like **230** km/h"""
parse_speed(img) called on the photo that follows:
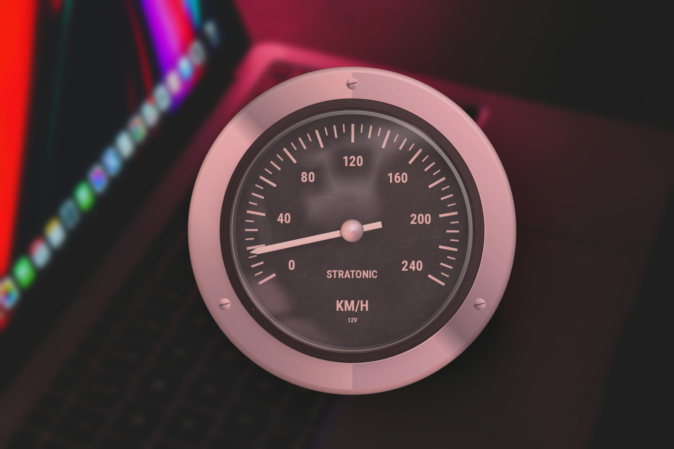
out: **17.5** km/h
